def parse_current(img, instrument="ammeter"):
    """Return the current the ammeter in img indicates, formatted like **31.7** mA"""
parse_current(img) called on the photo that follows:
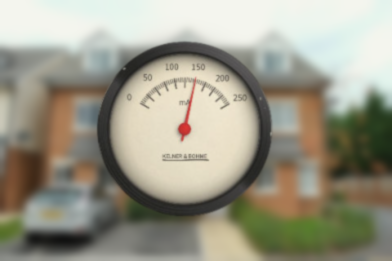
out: **150** mA
